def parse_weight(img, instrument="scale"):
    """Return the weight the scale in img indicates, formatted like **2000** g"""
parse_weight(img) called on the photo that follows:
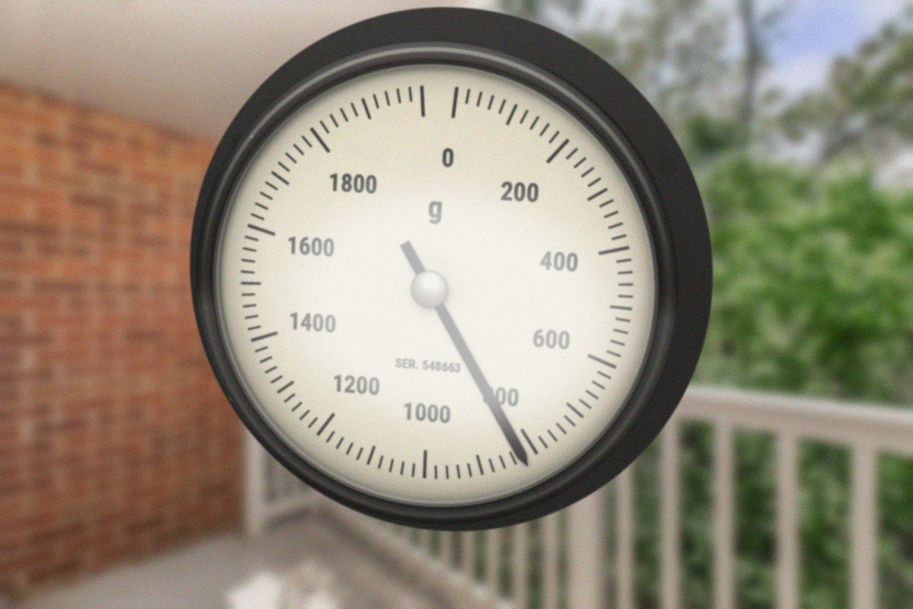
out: **820** g
